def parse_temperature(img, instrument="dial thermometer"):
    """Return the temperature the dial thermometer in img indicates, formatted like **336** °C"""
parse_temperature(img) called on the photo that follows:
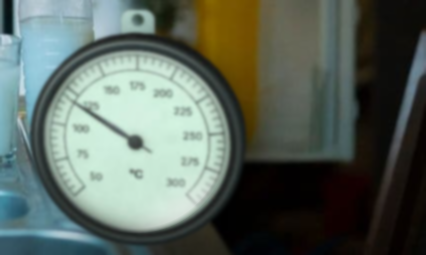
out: **120** °C
